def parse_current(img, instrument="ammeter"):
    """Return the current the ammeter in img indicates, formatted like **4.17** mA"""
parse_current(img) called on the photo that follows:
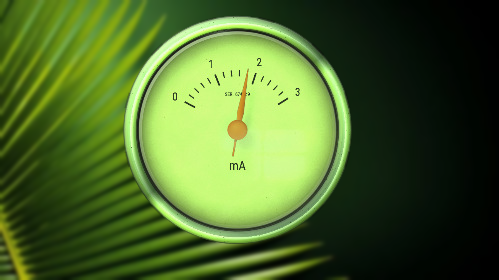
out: **1.8** mA
